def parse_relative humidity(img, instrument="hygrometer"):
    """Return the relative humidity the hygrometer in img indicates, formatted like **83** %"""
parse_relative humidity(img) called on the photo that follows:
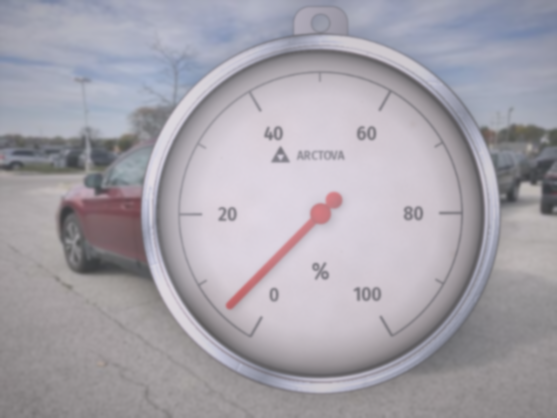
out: **5** %
